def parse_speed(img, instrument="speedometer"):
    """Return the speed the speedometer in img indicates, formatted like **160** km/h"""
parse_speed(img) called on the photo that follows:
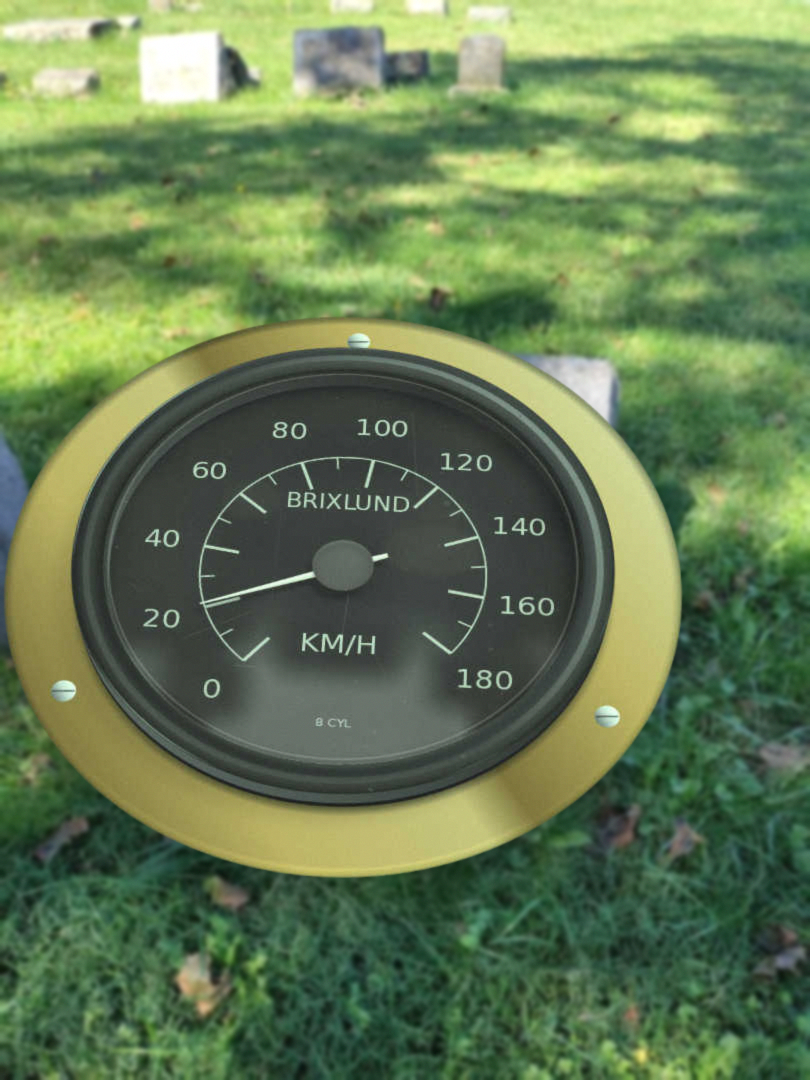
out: **20** km/h
